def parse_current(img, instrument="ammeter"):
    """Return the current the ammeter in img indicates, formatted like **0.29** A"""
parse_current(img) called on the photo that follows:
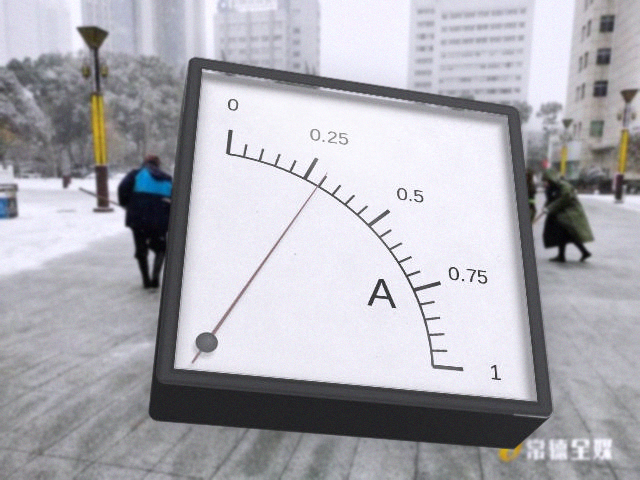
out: **0.3** A
